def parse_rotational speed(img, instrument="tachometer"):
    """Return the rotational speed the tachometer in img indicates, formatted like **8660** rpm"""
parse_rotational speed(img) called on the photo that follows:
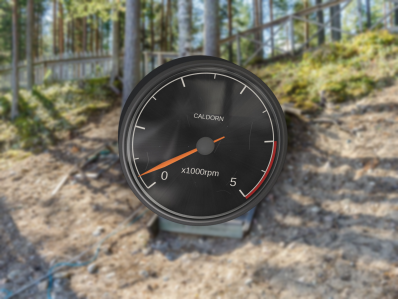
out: **250** rpm
